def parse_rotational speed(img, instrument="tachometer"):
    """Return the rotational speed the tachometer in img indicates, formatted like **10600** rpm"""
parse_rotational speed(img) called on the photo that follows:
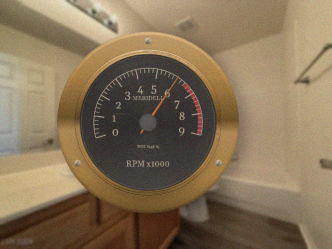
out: **6000** rpm
